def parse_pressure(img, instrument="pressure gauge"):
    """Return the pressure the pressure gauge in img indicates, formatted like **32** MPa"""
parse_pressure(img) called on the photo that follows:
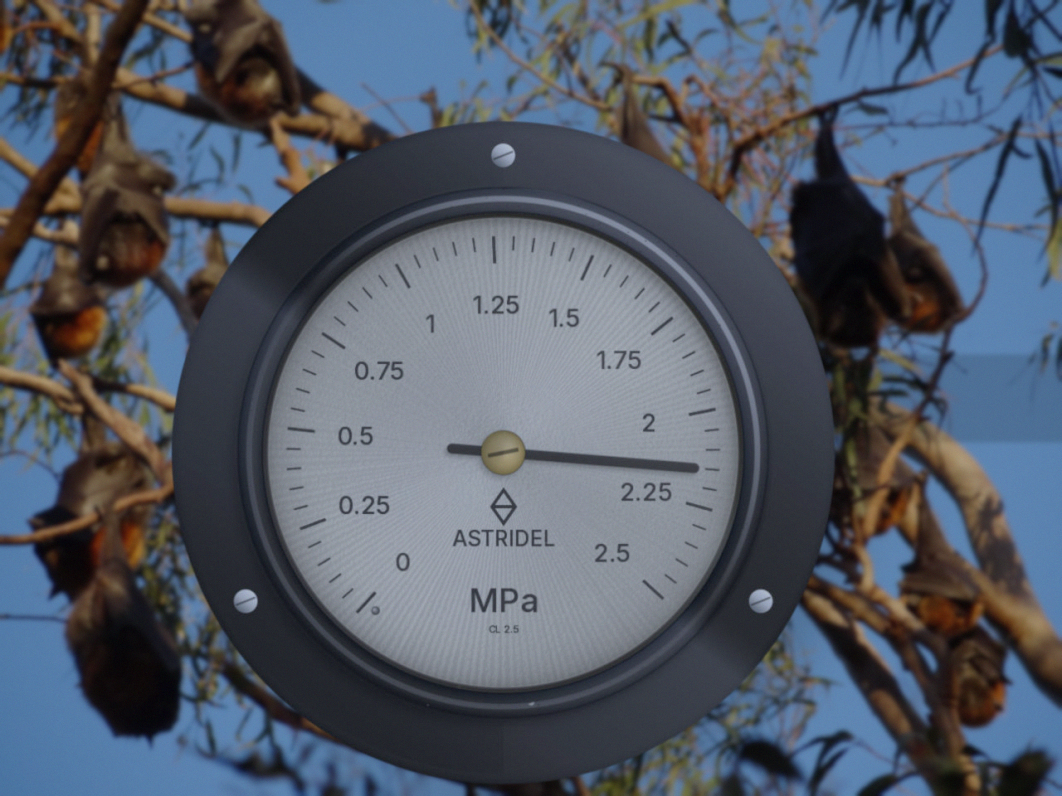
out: **2.15** MPa
